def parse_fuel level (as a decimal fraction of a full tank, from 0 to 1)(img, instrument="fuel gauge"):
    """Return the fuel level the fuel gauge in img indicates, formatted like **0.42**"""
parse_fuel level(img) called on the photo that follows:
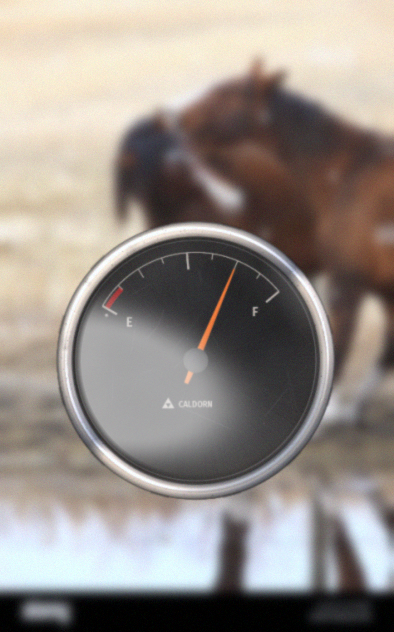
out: **0.75**
